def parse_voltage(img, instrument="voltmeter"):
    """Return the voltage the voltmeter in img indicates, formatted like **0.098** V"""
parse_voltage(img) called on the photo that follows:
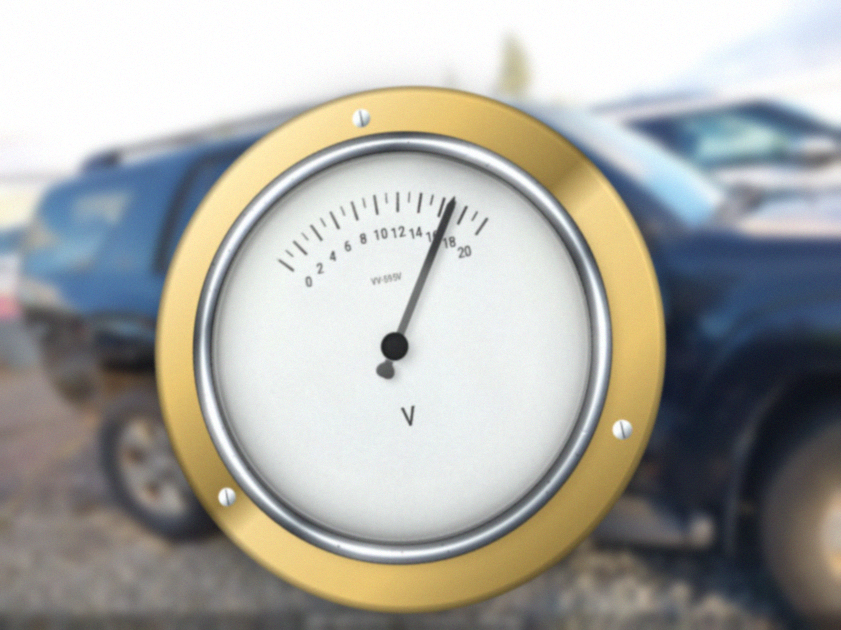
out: **17** V
